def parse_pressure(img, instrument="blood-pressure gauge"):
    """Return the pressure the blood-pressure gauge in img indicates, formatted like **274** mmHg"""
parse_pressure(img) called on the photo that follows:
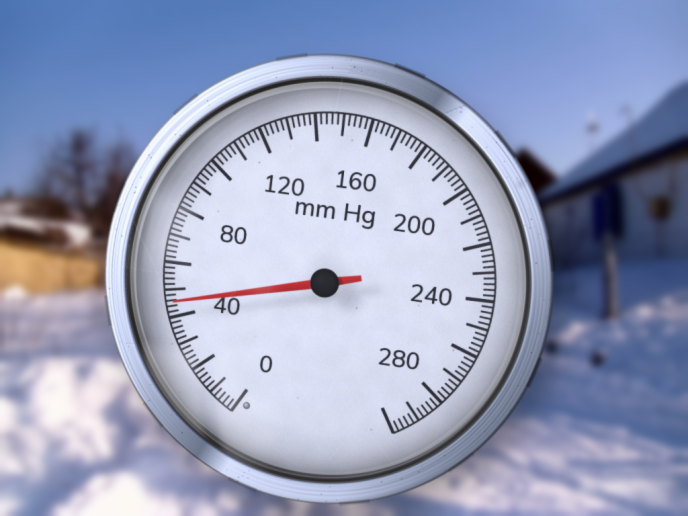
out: **46** mmHg
